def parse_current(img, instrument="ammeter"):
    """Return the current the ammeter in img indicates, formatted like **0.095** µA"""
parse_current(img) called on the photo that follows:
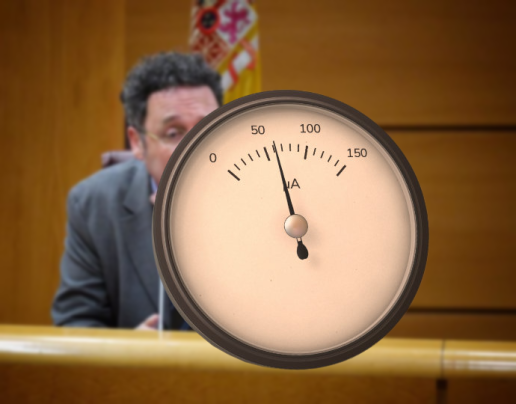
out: **60** µA
